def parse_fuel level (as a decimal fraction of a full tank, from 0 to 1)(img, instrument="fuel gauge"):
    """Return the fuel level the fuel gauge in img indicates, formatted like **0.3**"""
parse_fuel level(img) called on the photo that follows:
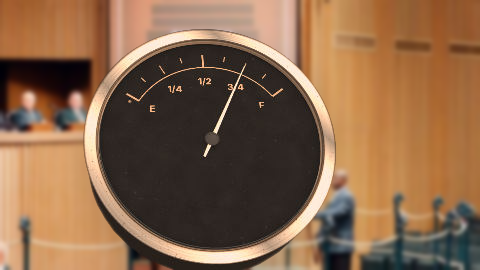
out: **0.75**
